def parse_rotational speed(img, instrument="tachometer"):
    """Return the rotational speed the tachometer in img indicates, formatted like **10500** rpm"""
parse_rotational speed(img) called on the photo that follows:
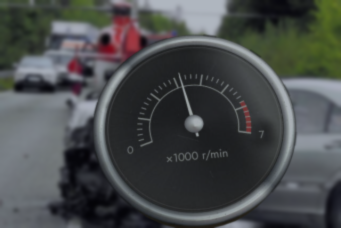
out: **3200** rpm
